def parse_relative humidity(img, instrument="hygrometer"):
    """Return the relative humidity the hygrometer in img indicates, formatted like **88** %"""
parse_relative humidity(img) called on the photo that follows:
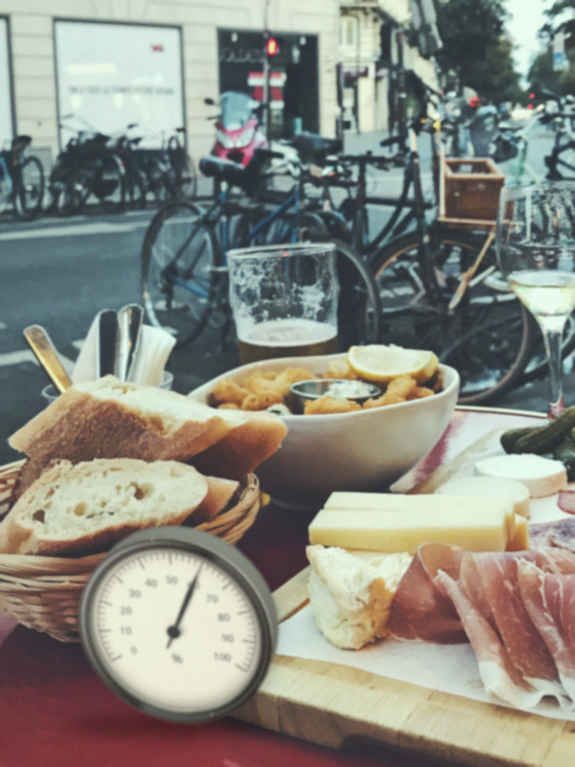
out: **60** %
